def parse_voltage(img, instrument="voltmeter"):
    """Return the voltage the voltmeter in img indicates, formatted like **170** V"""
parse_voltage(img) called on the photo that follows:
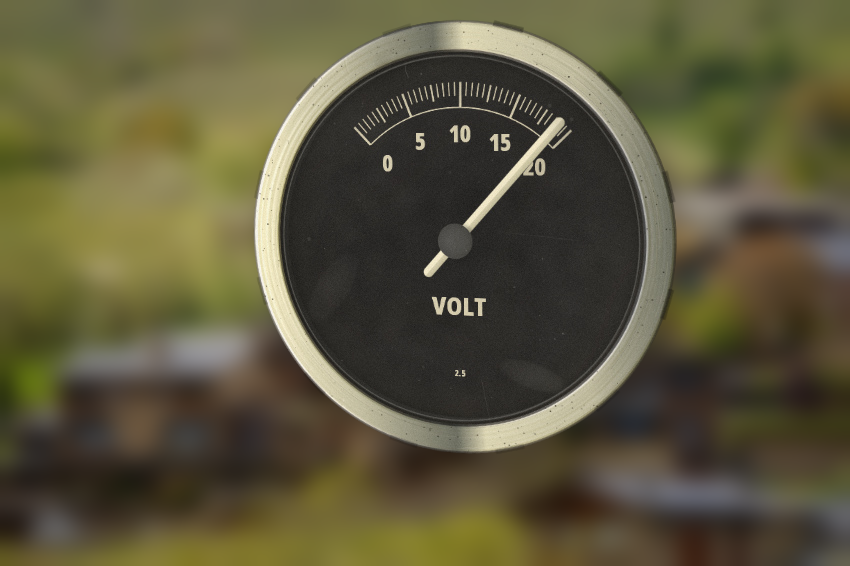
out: **19** V
